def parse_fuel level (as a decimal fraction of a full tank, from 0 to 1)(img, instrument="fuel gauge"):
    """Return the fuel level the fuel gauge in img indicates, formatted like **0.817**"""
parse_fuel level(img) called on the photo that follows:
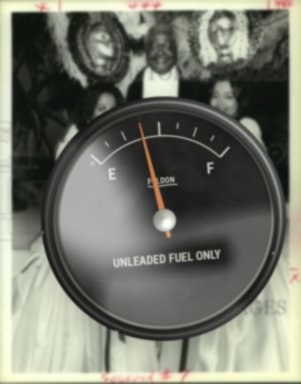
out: **0.375**
